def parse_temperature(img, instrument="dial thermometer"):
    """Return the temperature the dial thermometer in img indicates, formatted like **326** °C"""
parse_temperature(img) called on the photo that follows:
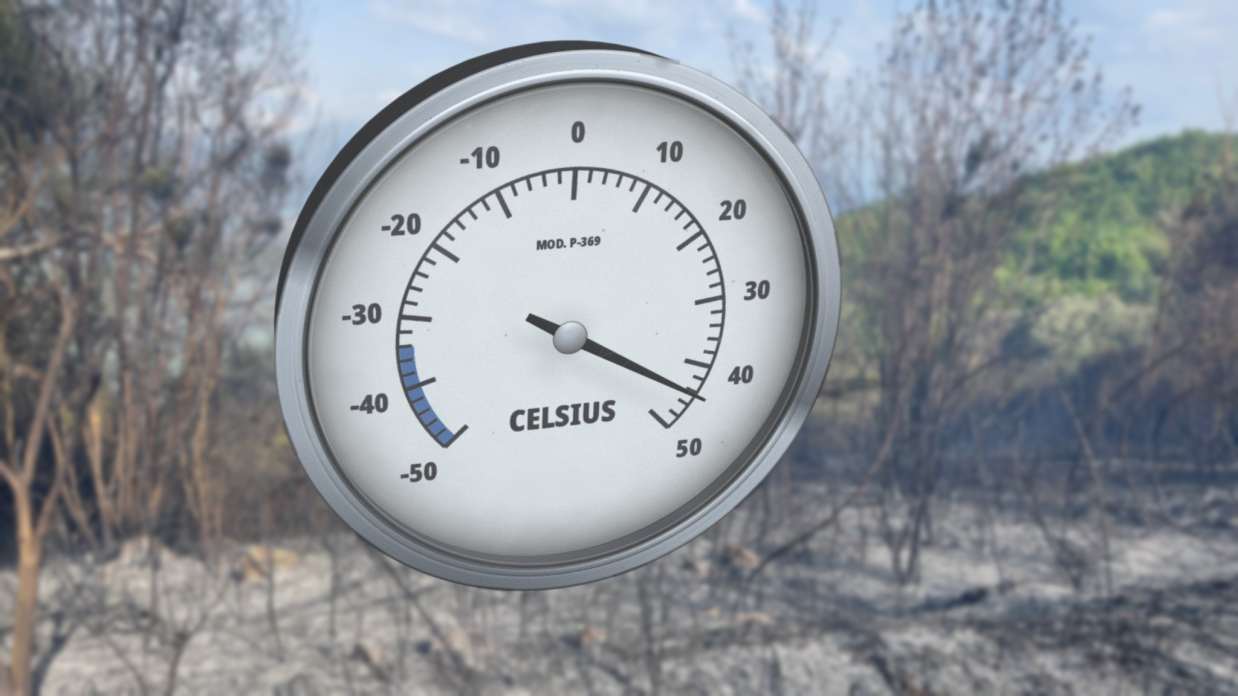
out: **44** °C
